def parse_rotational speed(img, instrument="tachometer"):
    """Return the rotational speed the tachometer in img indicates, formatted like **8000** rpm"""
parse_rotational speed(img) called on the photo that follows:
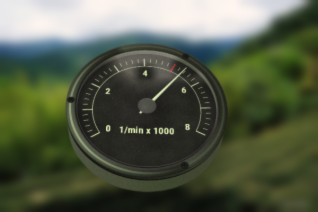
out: **5400** rpm
